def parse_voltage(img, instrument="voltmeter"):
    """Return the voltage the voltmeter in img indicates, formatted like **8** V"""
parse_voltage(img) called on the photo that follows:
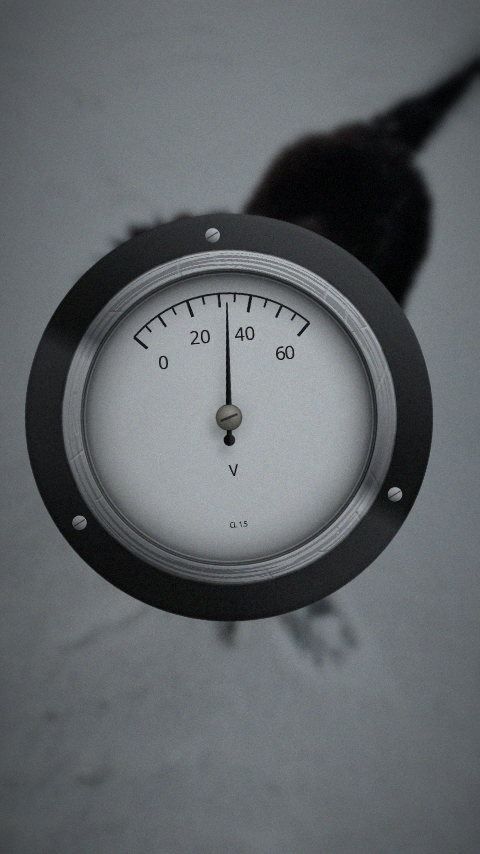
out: **32.5** V
